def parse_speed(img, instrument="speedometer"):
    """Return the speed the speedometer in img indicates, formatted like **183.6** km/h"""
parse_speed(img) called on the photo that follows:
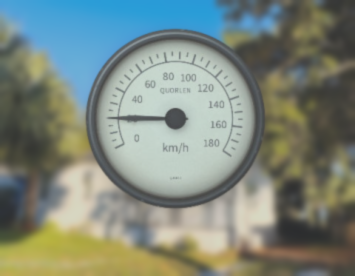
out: **20** km/h
